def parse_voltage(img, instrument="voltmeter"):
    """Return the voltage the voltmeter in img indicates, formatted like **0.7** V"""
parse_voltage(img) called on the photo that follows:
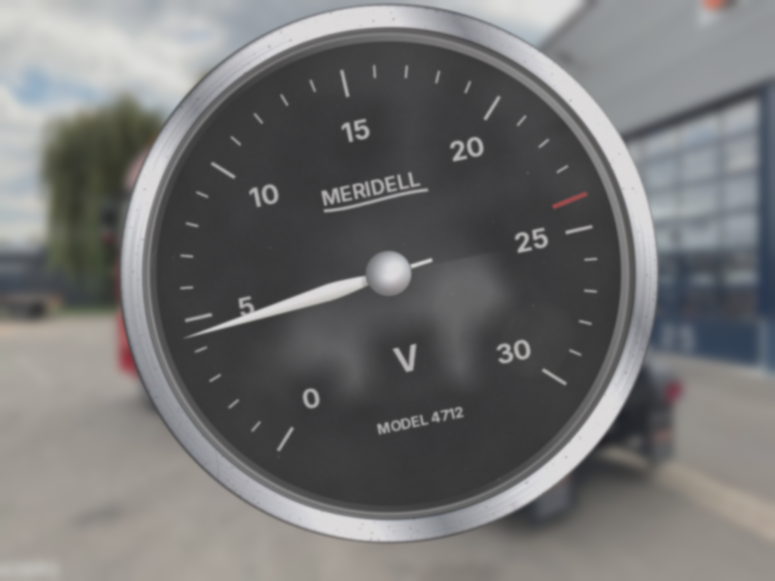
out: **4.5** V
